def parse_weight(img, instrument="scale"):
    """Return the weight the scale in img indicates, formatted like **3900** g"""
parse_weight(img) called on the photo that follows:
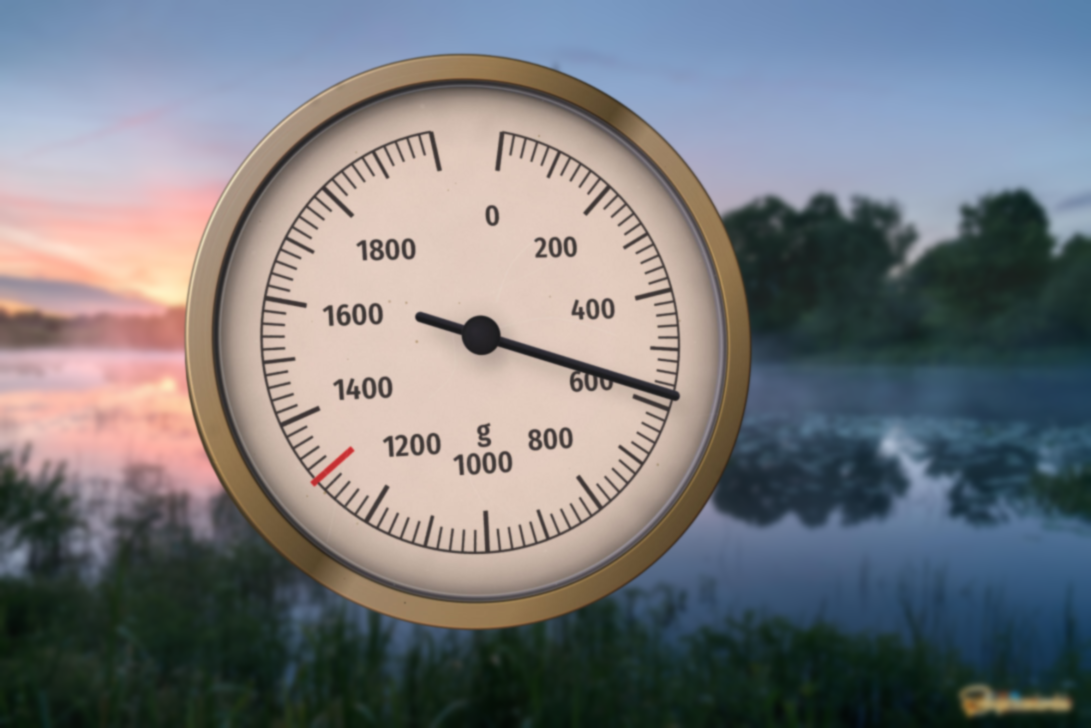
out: **580** g
